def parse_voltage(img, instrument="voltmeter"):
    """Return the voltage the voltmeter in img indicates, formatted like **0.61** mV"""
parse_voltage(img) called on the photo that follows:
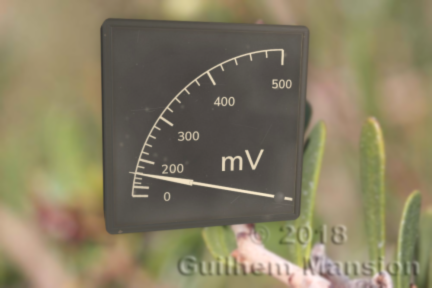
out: **160** mV
